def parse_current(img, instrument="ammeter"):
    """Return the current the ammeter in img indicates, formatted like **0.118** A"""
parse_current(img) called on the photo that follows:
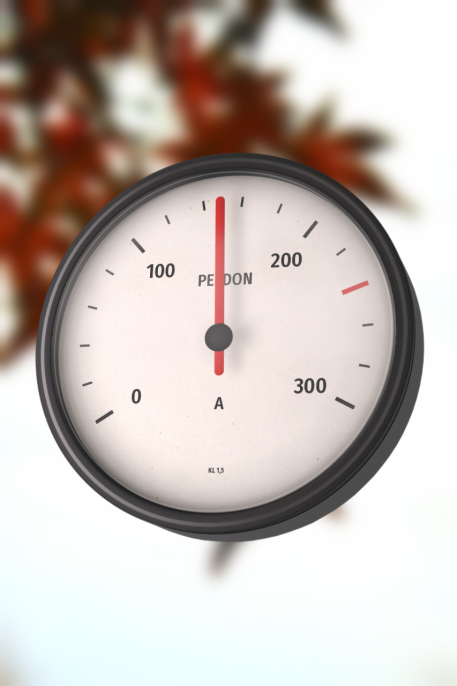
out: **150** A
